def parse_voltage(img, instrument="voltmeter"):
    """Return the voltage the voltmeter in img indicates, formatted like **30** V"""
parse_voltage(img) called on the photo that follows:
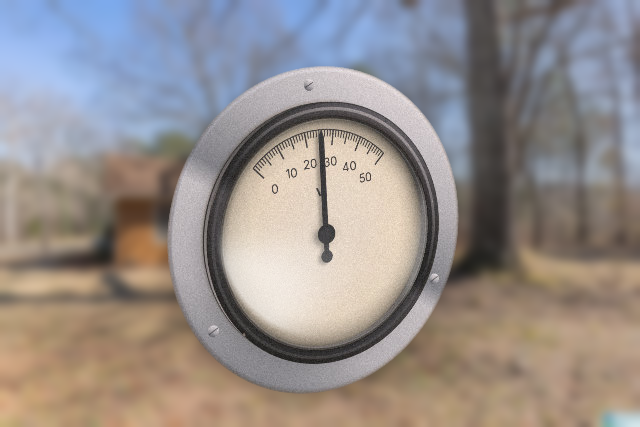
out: **25** V
